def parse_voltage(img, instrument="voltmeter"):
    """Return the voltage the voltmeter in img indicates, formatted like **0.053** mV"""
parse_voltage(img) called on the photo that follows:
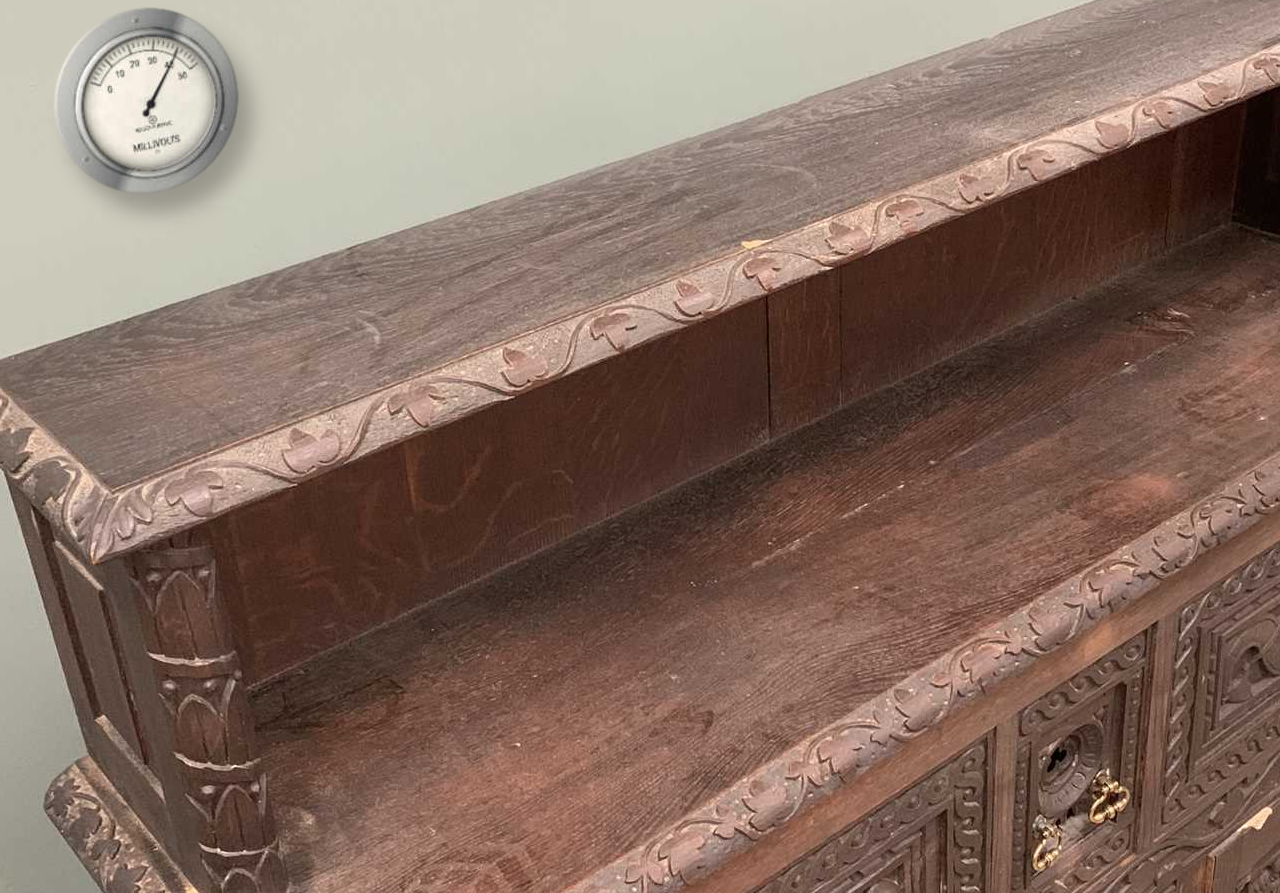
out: **40** mV
